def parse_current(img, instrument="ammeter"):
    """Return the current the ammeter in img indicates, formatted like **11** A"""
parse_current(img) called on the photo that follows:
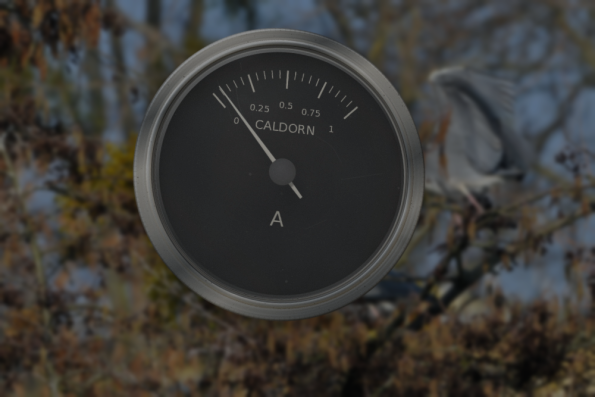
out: **0.05** A
